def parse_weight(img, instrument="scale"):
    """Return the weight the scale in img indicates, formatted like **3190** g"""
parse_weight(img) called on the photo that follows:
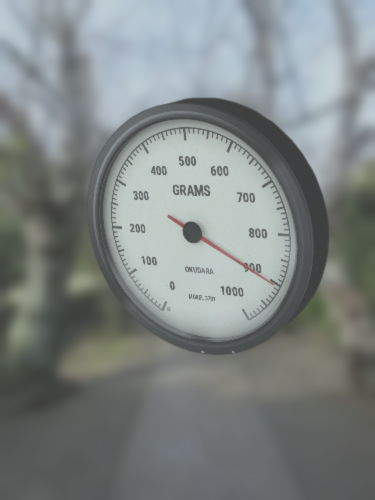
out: **900** g
